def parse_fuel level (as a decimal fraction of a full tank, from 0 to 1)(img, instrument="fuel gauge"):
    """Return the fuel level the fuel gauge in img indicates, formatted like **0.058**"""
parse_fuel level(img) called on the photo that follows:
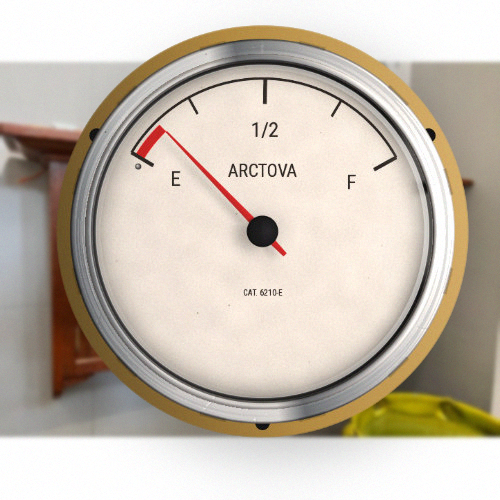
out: **0.125**
